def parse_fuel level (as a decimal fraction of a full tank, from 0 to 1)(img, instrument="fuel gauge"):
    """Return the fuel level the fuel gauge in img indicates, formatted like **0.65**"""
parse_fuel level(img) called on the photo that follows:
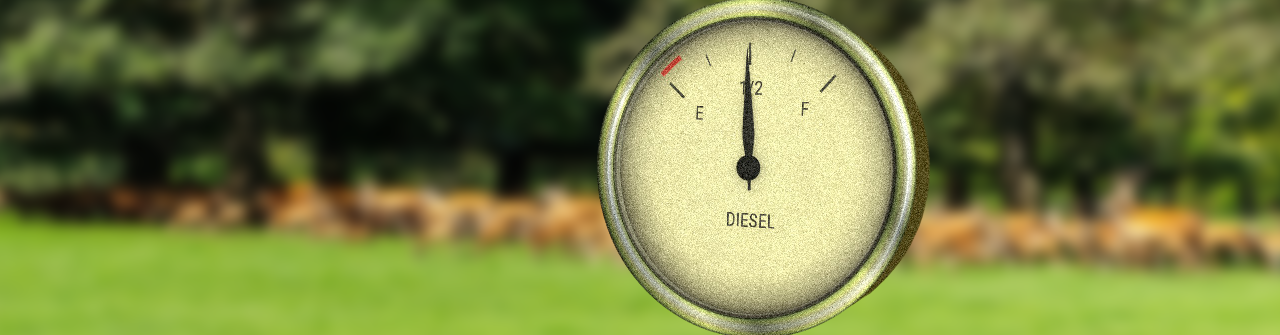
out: **0.5**
